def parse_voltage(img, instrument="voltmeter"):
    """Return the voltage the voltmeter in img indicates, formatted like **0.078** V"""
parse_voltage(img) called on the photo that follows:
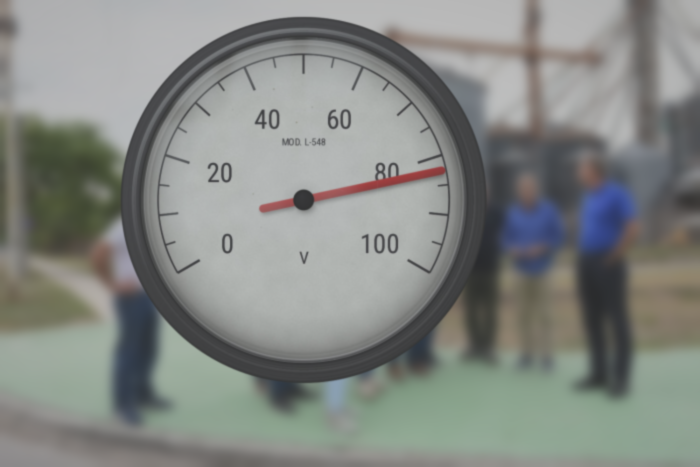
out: **82.5** V
